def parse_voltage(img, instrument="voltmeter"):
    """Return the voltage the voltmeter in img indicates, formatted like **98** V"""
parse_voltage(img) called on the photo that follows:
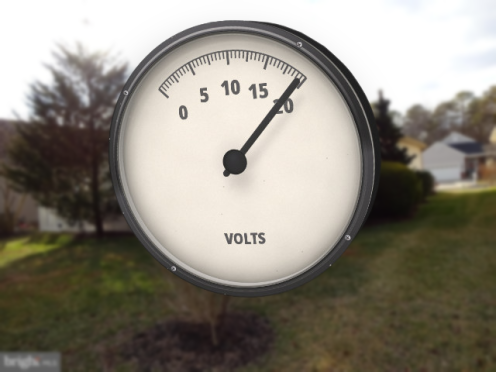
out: **19.5** V
